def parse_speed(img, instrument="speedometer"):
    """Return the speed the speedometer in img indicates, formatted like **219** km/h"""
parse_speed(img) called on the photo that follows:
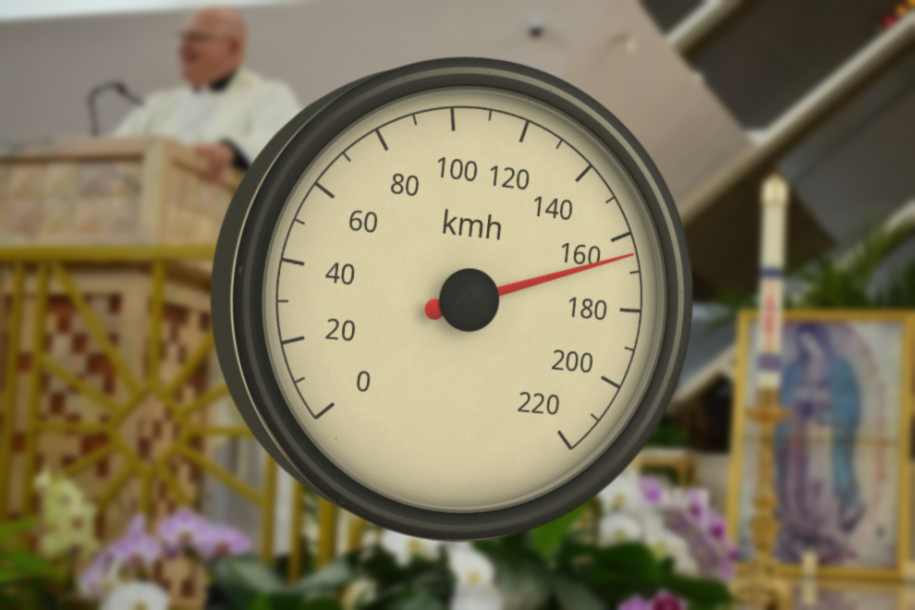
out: **165** km/h
